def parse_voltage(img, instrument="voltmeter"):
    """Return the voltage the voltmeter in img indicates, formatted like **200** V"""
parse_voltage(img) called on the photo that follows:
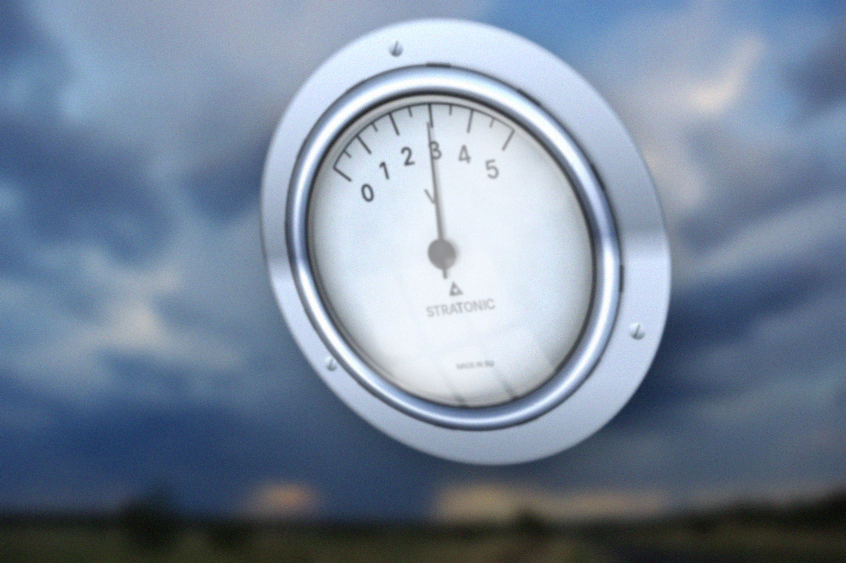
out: **3** V
